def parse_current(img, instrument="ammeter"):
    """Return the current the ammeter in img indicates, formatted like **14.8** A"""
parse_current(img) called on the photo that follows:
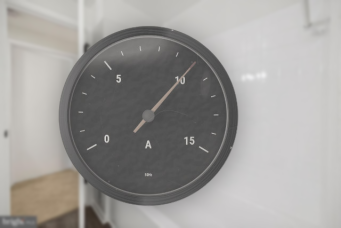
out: **10** A
